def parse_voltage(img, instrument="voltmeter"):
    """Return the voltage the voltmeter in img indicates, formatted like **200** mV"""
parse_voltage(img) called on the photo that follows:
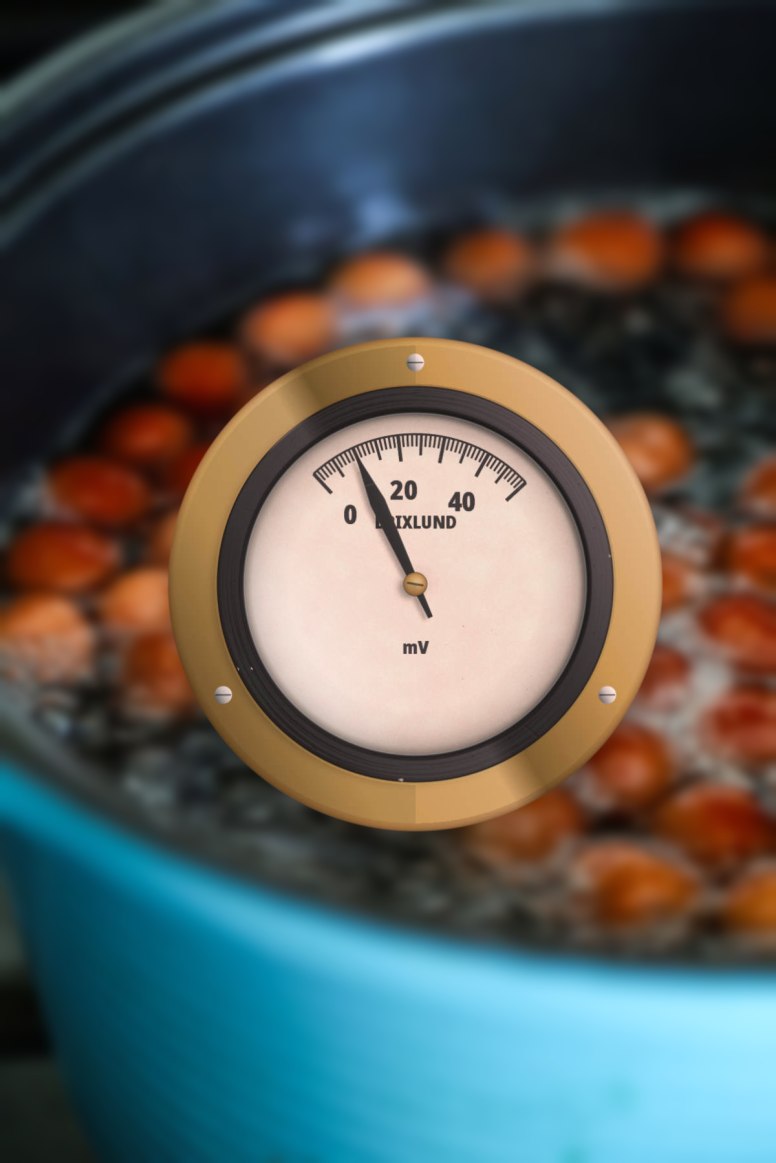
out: **10** mV
